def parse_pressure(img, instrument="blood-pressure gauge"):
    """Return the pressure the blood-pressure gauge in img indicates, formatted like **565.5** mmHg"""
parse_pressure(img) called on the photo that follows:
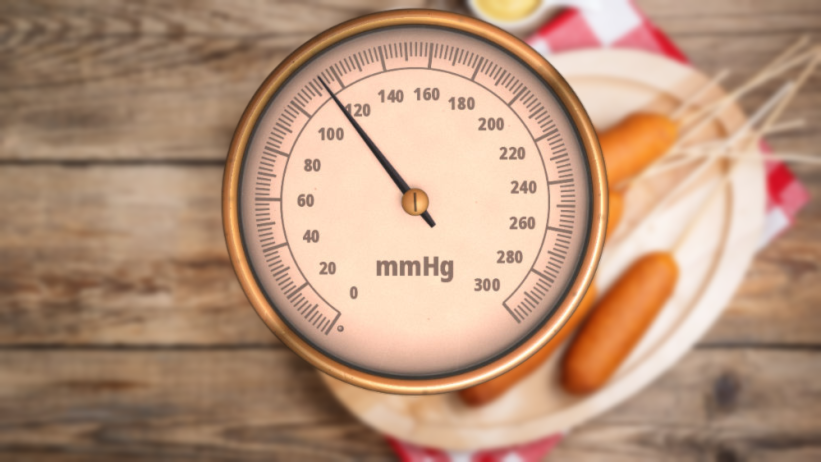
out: **114** mmHg
